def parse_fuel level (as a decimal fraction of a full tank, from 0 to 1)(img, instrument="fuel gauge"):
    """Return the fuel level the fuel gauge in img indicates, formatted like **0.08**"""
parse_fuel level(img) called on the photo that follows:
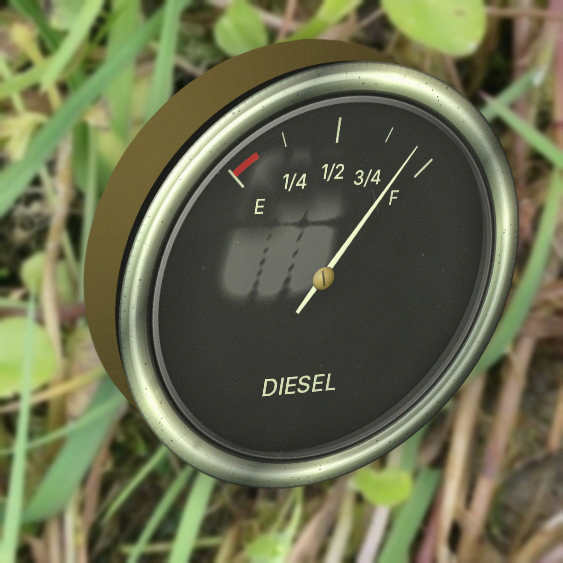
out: **0.875**
